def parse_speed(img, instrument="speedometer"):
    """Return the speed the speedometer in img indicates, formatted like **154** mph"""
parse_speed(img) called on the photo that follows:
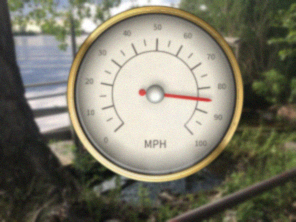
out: **85** mph
